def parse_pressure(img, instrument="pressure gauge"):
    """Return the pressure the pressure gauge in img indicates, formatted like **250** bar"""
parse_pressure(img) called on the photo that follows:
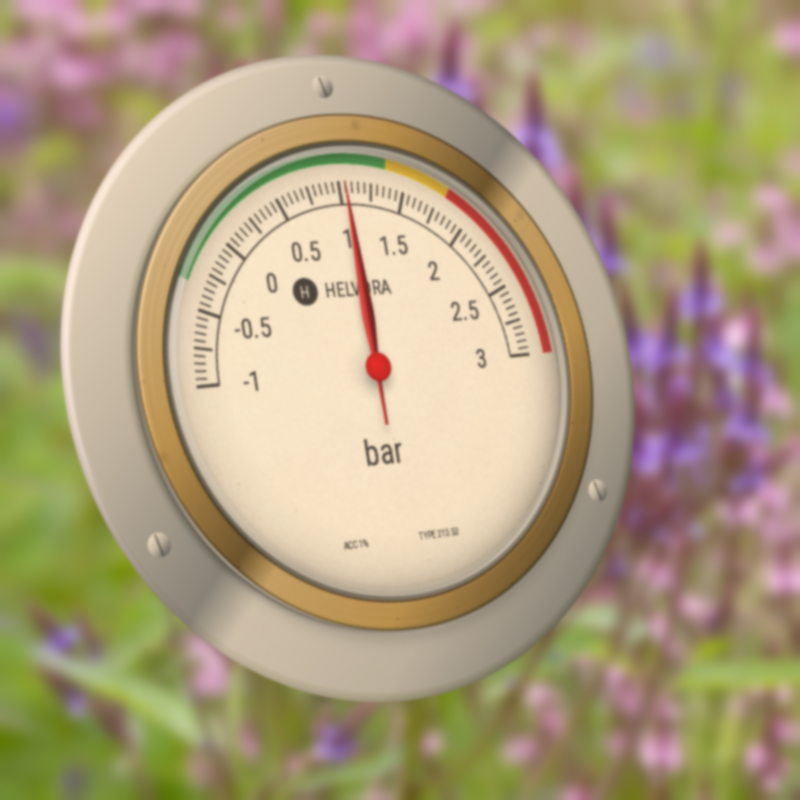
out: **1** bar
